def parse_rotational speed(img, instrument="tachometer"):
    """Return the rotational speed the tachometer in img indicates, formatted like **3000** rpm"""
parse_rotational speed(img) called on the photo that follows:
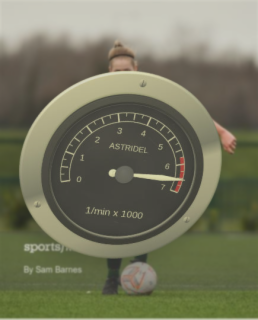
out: **6500** rpm
